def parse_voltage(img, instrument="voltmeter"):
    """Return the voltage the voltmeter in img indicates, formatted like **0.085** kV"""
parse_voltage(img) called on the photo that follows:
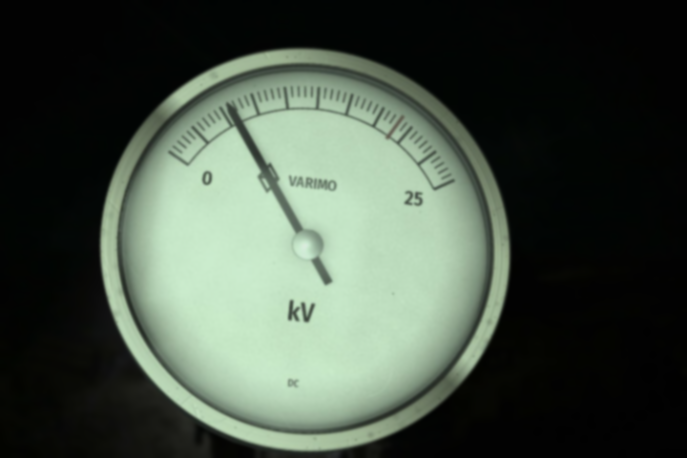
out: **5.5** kV
